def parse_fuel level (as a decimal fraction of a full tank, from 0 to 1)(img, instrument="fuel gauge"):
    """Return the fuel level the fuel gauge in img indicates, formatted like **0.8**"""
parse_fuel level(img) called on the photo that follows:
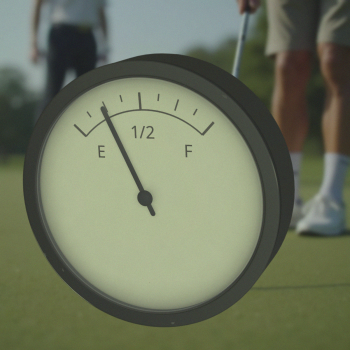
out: **0.25**
